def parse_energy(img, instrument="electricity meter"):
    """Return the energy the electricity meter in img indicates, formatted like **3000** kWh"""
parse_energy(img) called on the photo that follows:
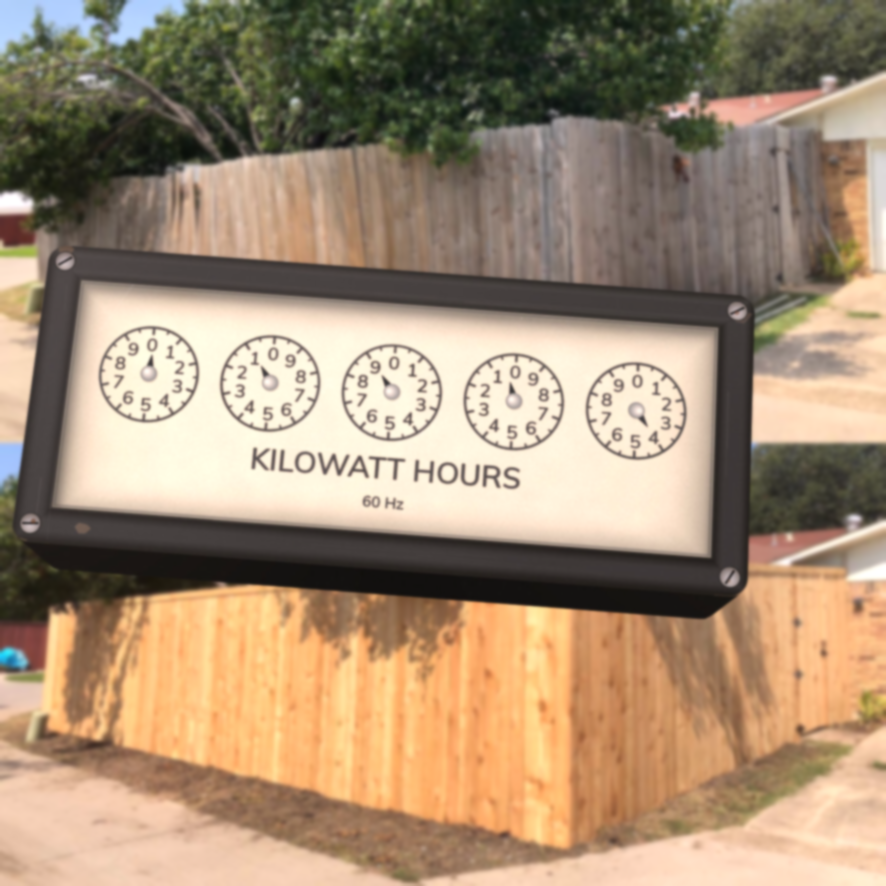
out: **904** kWh
